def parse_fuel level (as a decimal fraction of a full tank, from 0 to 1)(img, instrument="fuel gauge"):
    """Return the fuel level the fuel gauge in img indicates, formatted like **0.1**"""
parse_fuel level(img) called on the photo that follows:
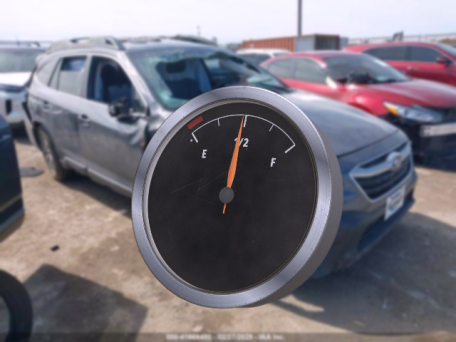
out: **0.5**
